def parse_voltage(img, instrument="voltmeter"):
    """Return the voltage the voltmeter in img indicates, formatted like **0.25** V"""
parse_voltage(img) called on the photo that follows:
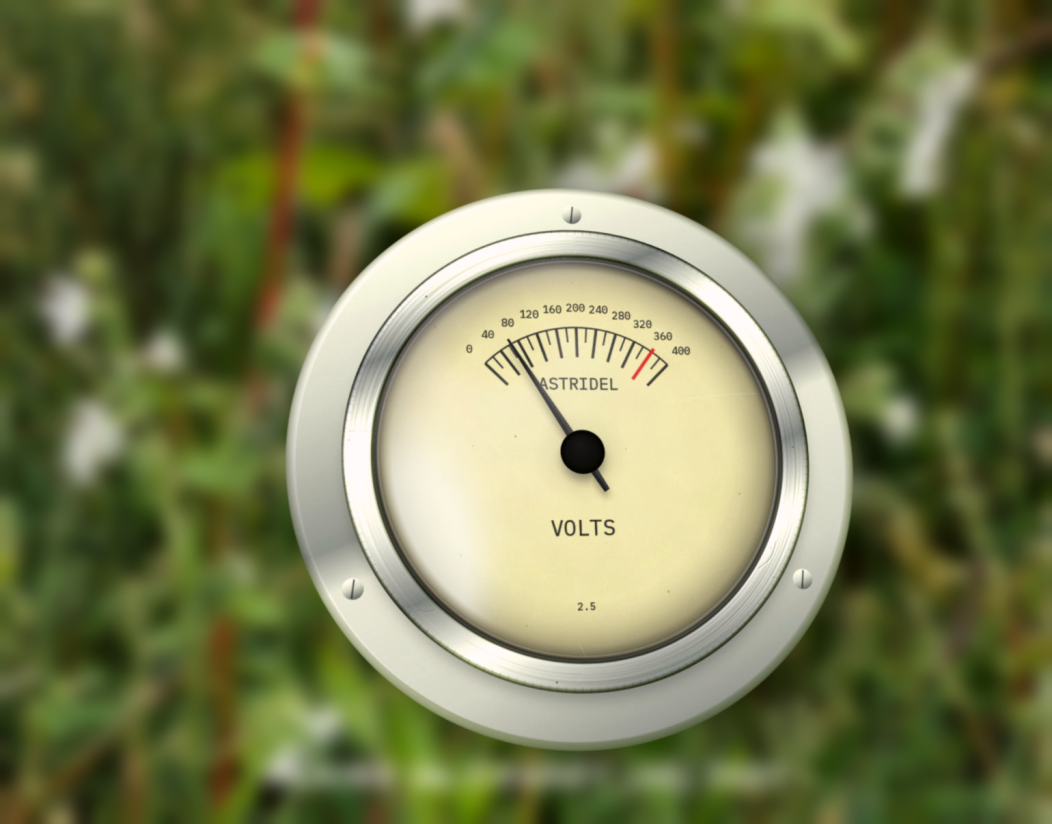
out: **60** V
